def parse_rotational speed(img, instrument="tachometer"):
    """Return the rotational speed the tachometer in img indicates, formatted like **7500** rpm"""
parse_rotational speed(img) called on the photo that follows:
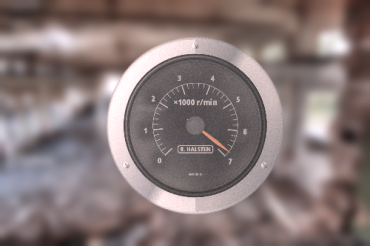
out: **6800** rpm
